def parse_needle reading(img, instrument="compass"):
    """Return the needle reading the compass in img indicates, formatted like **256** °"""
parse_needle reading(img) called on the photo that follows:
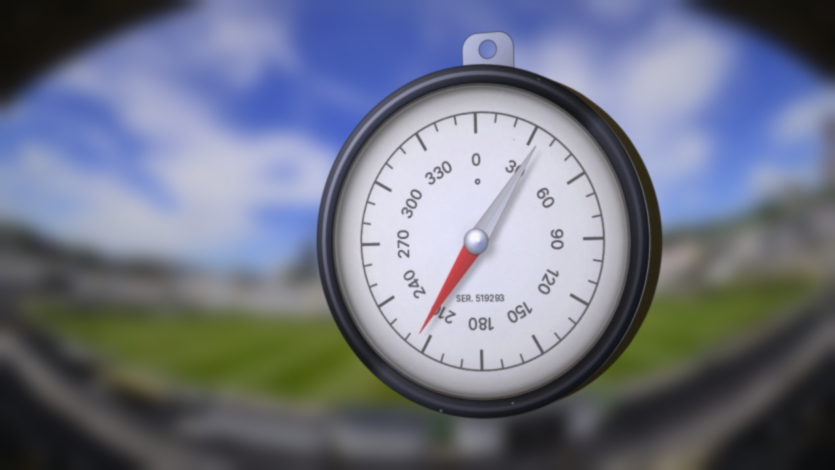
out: **215** °
